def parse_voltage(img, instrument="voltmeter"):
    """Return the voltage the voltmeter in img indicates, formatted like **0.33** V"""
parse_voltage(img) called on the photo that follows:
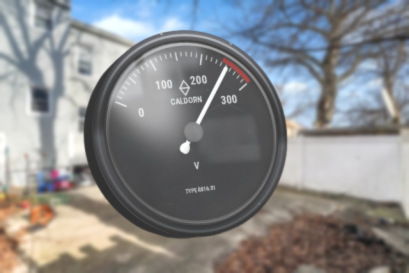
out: **250** V
